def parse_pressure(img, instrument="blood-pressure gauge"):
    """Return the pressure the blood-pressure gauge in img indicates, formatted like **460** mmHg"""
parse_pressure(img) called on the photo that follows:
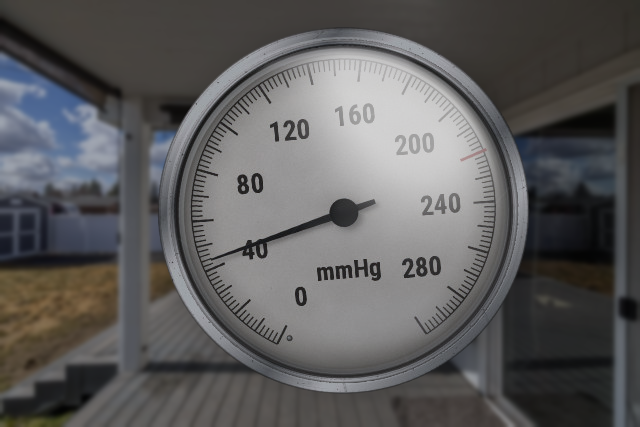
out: **44** mmHg
